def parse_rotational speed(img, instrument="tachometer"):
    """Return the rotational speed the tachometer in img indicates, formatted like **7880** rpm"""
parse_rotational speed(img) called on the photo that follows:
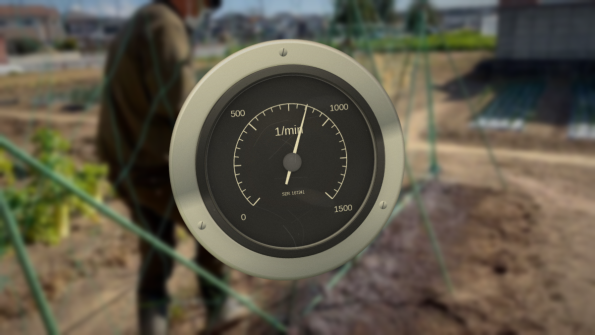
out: **850** rpm
